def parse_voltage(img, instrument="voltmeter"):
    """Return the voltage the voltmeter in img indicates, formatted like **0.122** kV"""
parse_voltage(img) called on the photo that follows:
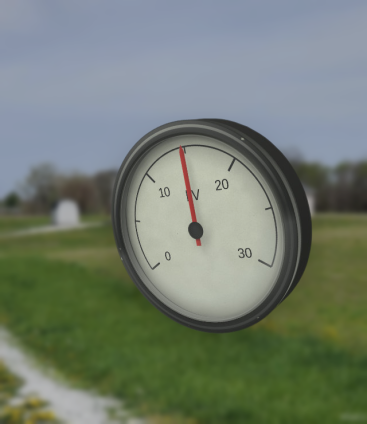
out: **15** kV
